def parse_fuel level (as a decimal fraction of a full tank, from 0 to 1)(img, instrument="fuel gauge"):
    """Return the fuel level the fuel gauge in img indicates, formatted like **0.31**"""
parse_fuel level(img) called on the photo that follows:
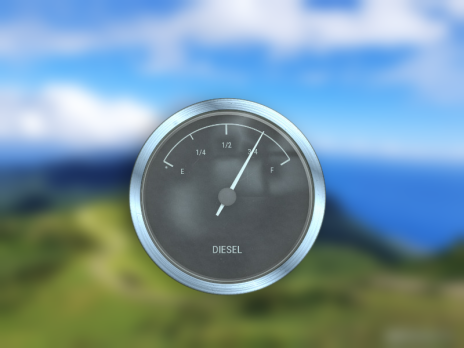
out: **0.75**
